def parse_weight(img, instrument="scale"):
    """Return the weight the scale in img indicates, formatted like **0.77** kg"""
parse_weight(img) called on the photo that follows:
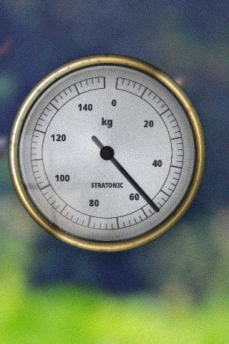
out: **56** kg
